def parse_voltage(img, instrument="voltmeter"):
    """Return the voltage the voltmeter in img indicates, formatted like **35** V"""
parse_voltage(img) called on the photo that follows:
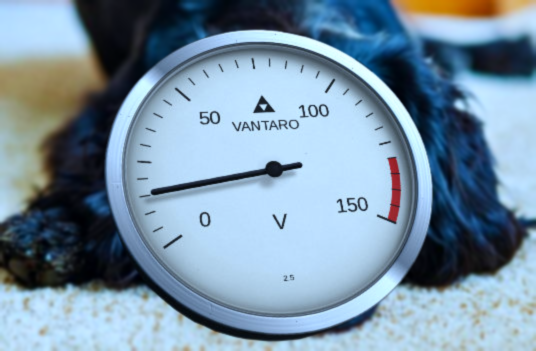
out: **15** V
